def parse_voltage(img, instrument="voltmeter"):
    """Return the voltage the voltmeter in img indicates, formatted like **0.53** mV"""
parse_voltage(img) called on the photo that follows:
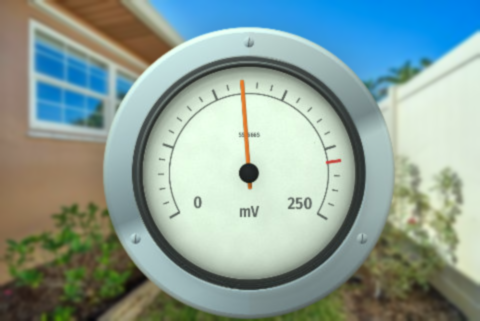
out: **120** mV
